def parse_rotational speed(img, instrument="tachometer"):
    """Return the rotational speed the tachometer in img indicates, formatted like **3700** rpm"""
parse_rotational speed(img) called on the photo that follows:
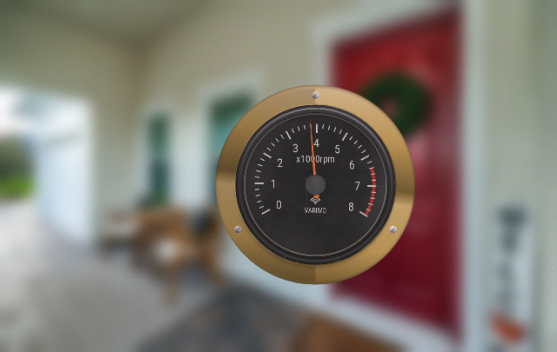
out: **3800** rpm
